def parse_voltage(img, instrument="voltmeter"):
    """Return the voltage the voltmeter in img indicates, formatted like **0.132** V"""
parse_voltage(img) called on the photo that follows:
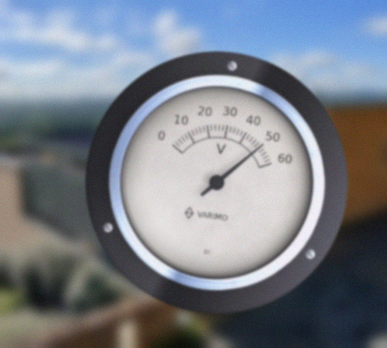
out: **50** V
